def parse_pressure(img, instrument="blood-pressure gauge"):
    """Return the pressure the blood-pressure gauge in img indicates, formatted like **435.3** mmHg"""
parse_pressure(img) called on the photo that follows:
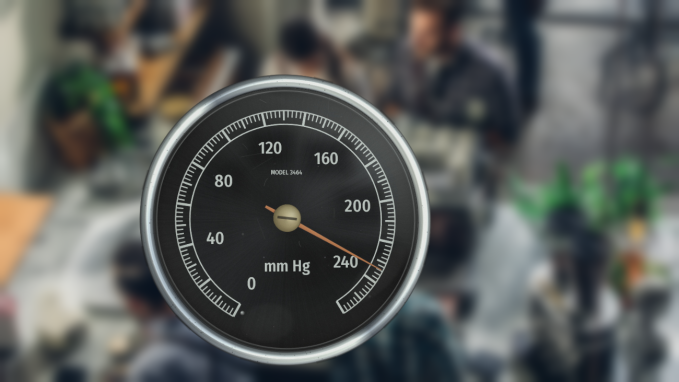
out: **234** mmHg
